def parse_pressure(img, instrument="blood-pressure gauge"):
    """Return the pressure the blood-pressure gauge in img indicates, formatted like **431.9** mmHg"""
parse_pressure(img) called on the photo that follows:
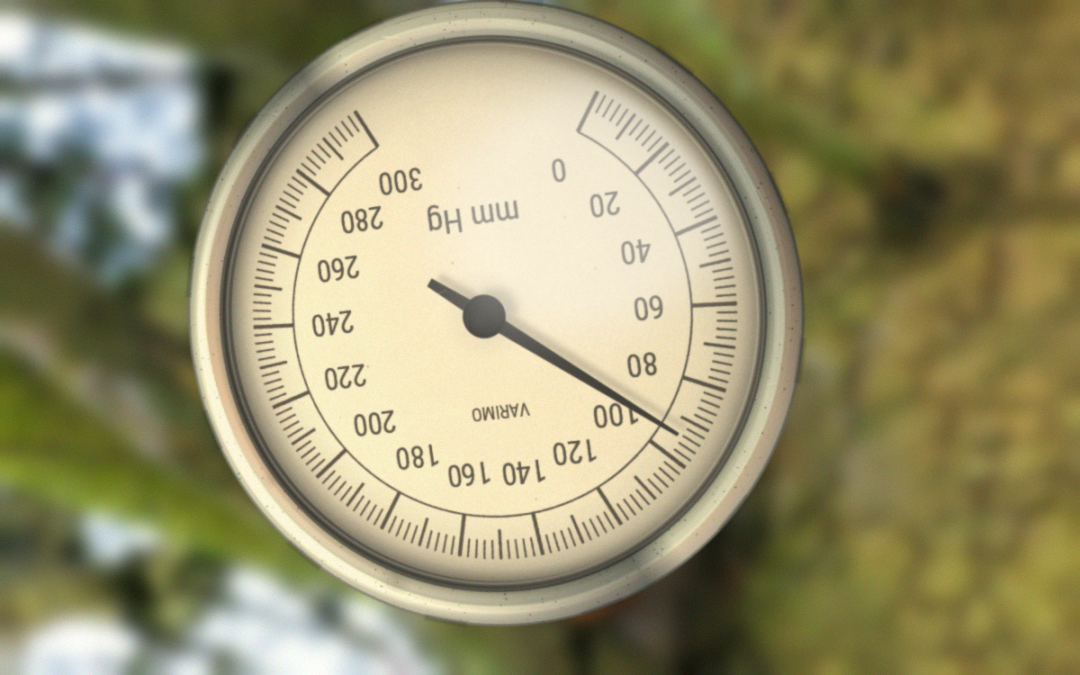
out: **94** mmHg
